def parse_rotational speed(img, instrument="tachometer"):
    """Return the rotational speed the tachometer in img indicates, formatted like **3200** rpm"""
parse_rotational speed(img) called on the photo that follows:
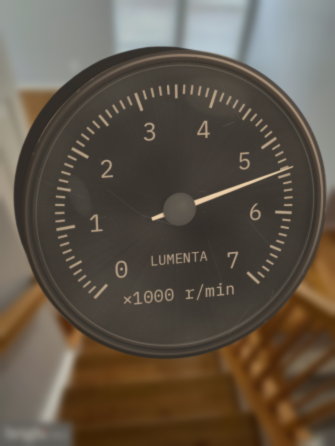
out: **5400** rpm
